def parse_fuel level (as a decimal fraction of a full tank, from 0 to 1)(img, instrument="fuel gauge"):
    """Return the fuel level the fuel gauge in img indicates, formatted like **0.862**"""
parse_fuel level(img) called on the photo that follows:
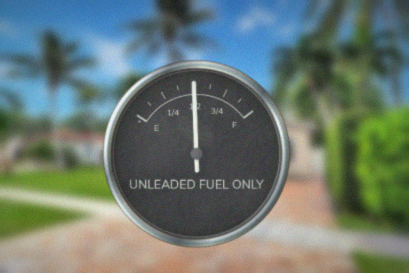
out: **0.5**
